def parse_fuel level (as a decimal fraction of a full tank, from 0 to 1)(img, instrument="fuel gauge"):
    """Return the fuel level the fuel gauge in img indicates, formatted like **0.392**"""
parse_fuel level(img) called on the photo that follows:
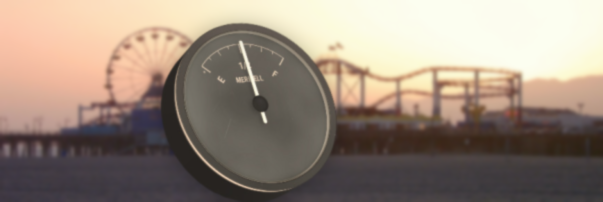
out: **0.5**
